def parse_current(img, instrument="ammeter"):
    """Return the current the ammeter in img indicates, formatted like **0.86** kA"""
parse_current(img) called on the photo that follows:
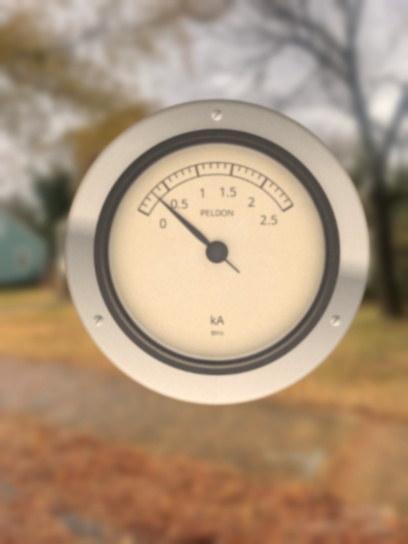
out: **0.3** kA
